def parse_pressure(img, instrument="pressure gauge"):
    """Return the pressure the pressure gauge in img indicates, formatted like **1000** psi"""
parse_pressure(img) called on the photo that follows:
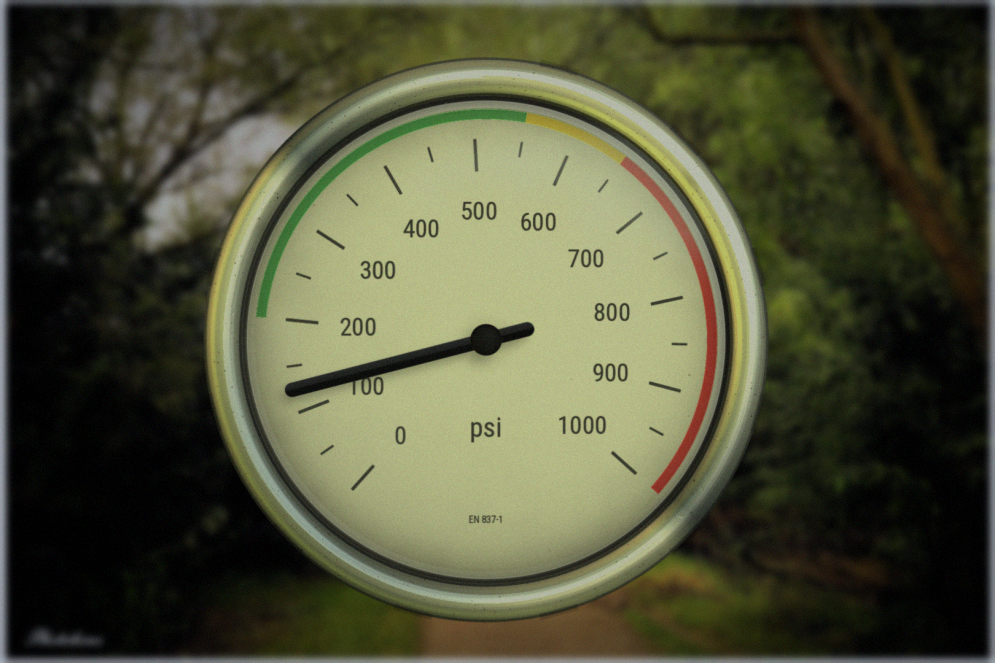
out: **125** psi
